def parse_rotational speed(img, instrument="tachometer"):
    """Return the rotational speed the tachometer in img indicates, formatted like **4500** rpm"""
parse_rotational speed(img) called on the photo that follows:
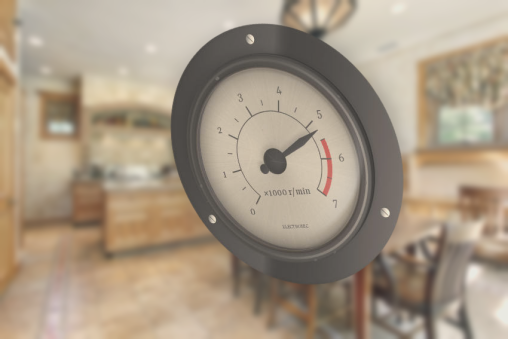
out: **5250** rpm
